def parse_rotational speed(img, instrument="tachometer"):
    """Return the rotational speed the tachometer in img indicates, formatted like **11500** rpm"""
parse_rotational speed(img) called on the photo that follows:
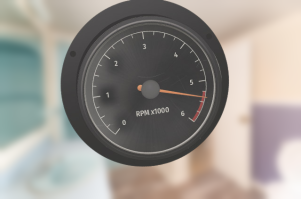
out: **5375** rpm
